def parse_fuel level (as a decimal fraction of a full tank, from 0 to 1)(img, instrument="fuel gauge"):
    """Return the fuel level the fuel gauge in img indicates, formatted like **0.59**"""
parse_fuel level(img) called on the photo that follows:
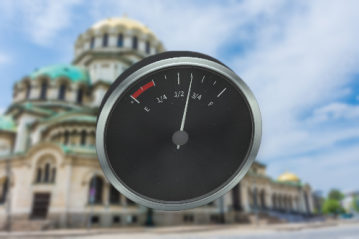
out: **0.625**
